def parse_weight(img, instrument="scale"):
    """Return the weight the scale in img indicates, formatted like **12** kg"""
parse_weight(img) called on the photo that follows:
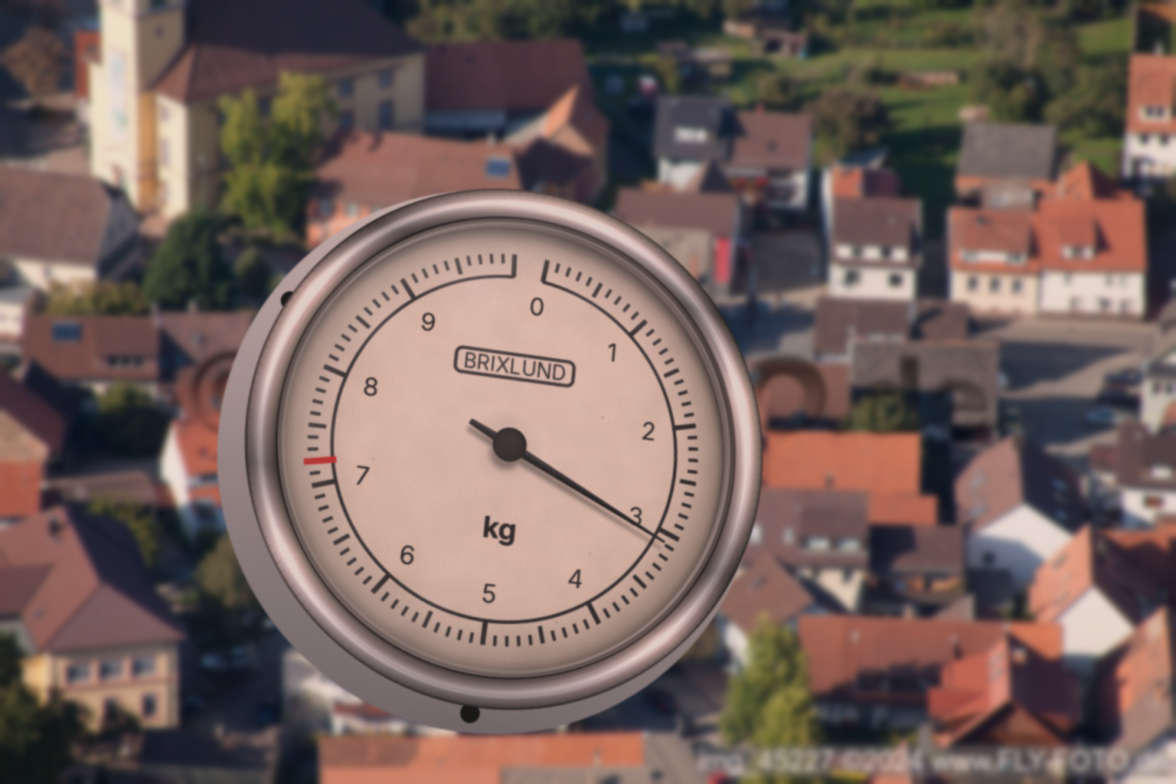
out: **3.1** kg
